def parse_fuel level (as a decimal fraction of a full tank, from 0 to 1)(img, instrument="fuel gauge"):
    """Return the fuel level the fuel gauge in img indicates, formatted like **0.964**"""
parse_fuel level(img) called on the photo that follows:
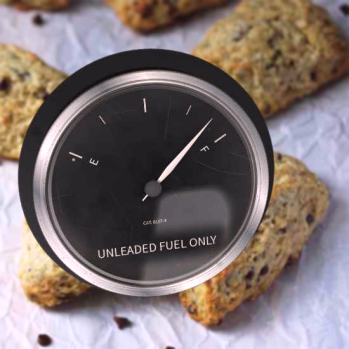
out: **0.875**
